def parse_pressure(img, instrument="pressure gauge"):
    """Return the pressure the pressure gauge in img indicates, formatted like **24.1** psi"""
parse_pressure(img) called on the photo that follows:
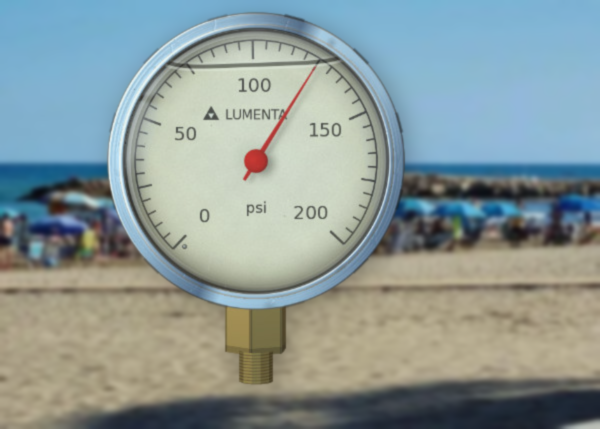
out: **125** psi
